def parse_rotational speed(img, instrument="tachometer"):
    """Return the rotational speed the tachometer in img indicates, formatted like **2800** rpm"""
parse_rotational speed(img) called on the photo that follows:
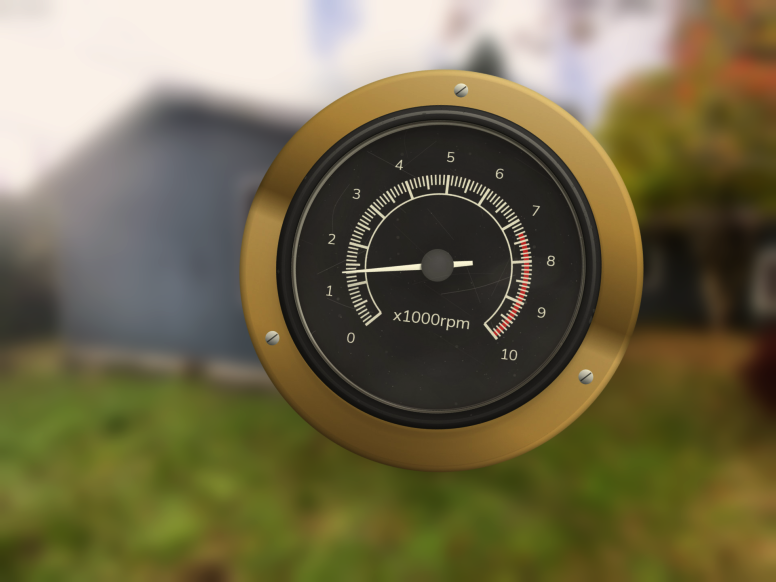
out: **1300** rpm
